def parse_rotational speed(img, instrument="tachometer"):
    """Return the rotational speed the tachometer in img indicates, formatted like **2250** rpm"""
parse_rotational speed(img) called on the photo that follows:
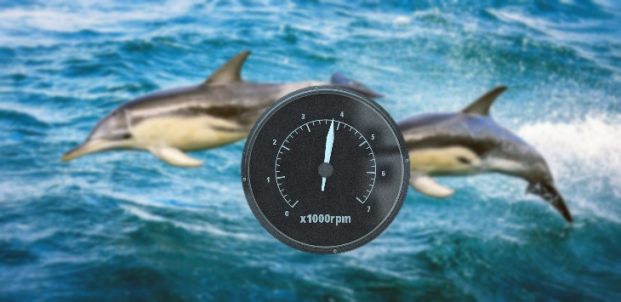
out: **3800** rpm
